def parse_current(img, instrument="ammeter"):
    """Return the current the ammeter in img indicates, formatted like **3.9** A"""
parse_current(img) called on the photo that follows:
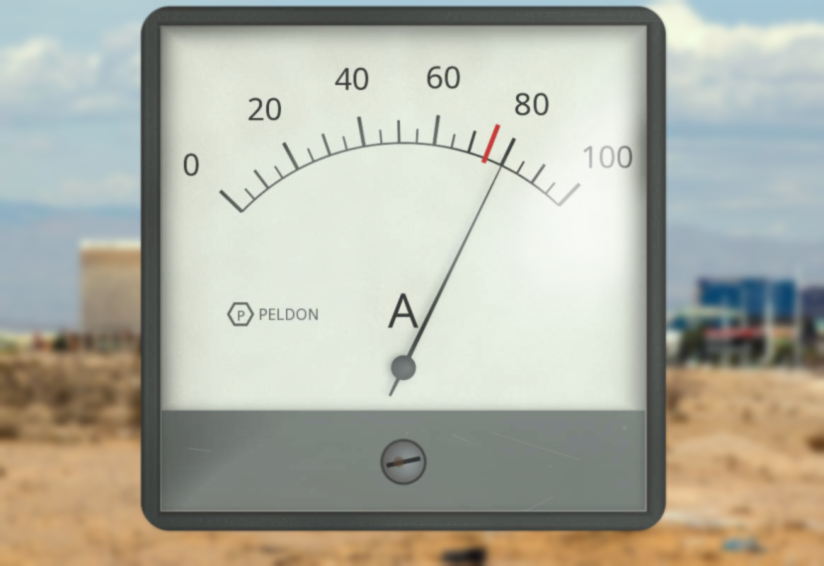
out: **80** A
